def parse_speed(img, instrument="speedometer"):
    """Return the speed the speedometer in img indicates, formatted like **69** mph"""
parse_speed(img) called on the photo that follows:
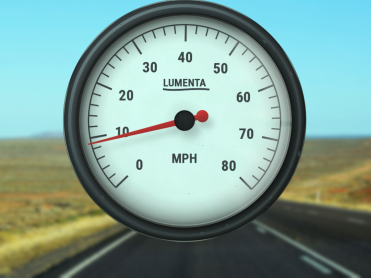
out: **9** mph
